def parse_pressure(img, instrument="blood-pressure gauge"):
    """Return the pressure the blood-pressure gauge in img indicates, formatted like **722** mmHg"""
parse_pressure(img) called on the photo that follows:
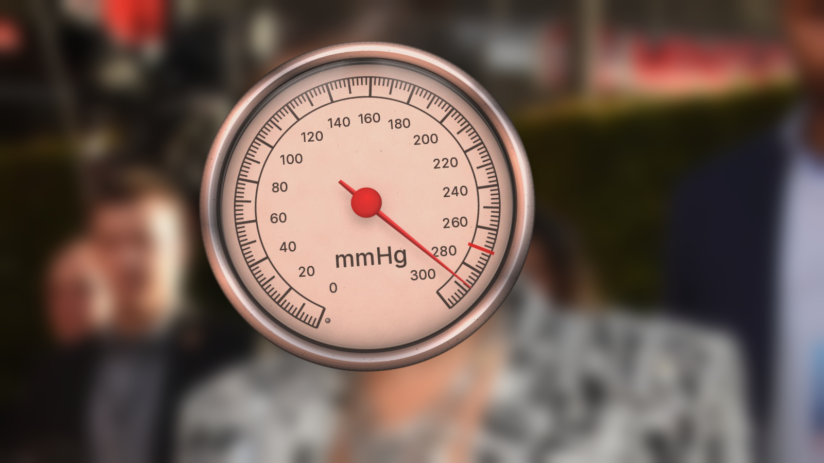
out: **288** mmHg
